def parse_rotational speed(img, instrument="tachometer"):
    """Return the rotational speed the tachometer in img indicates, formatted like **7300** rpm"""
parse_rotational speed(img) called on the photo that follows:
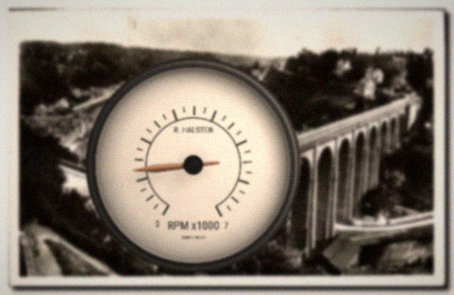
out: **1250** rpm
